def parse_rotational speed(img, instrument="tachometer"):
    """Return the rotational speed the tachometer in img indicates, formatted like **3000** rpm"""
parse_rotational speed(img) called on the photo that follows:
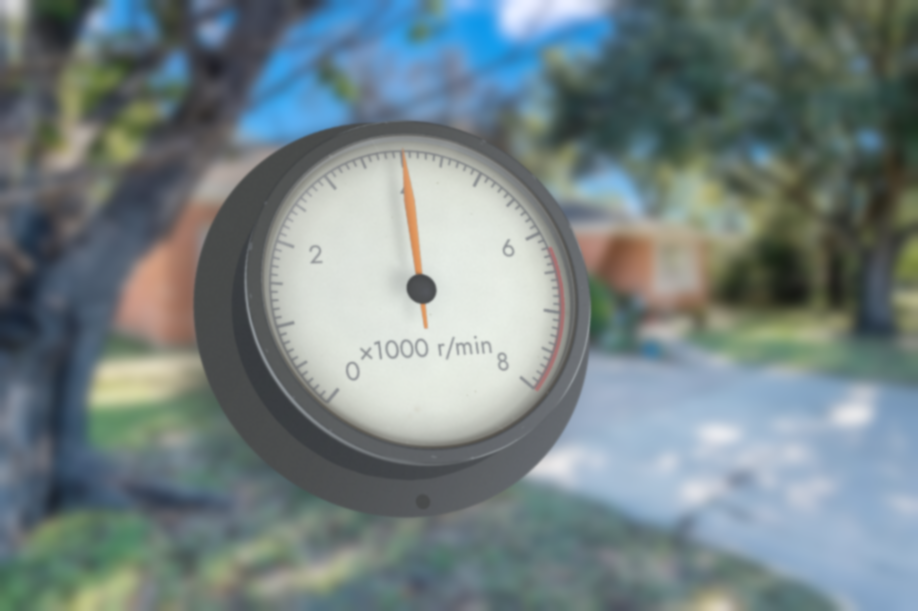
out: **4000** rpm
